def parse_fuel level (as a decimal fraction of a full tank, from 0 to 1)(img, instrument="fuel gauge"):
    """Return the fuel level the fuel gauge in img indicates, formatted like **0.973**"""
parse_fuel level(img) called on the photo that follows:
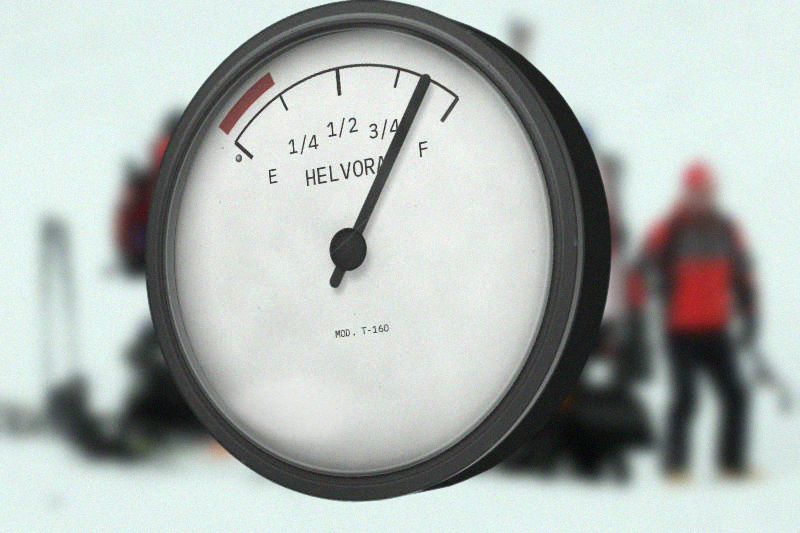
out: **0.875**
